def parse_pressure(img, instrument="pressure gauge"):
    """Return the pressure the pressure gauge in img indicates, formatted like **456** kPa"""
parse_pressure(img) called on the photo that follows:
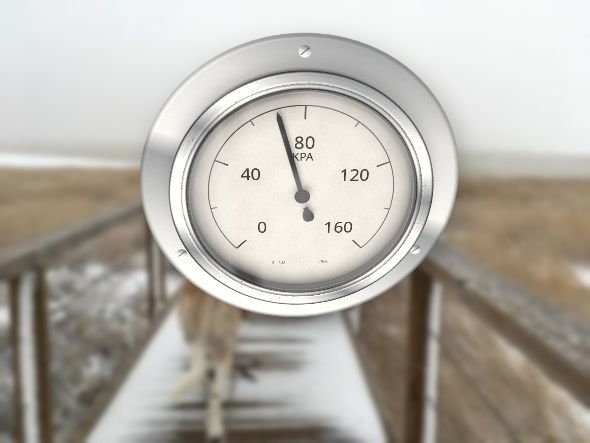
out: **70** kPa
